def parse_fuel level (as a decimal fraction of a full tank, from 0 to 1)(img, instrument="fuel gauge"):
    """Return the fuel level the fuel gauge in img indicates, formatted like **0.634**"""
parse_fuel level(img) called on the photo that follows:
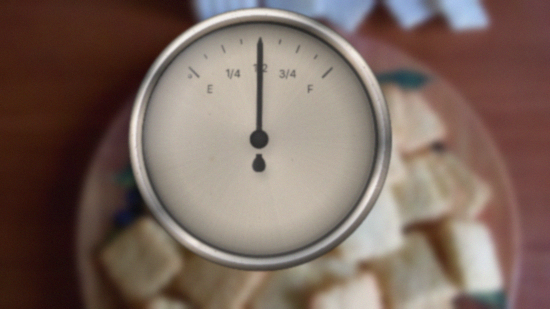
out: **0.5**
